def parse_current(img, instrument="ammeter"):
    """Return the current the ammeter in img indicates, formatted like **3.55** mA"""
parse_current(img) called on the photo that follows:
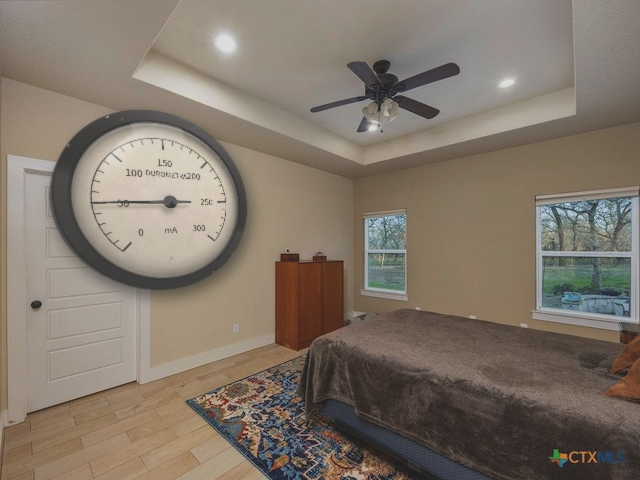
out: **50** mA
